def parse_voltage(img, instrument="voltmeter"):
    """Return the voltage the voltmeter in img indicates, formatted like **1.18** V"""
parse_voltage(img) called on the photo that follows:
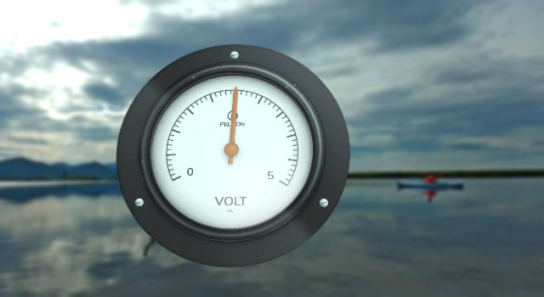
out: **2.5** V
